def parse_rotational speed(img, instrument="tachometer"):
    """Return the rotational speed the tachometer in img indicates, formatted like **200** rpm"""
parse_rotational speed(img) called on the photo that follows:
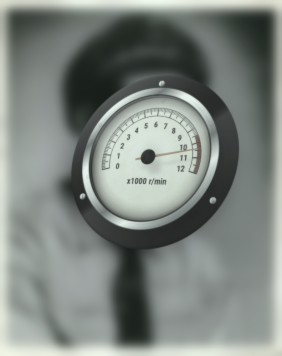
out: **10500** rpm
